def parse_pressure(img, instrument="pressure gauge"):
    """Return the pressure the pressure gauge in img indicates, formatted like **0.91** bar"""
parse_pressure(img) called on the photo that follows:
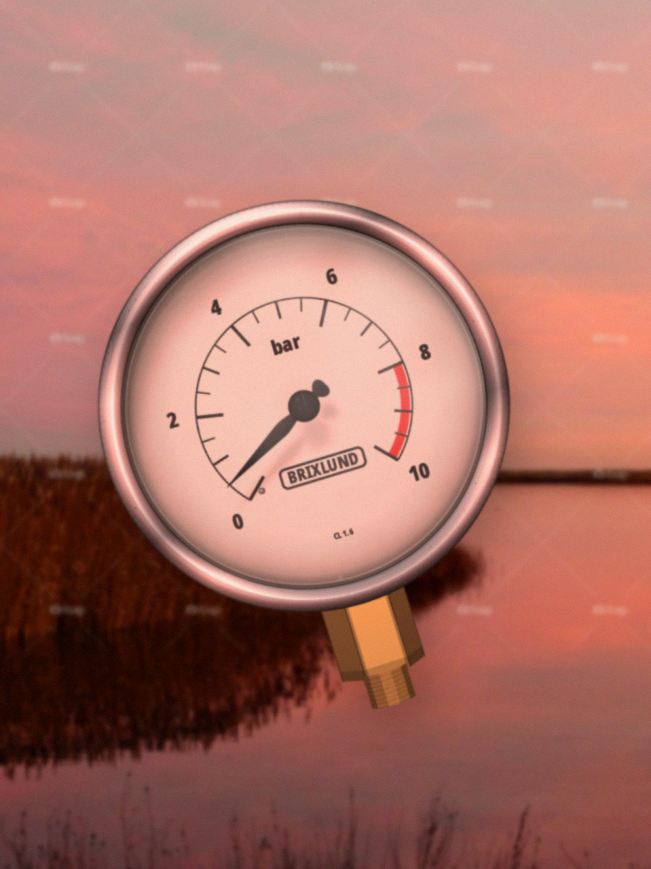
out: **0.5** bar
